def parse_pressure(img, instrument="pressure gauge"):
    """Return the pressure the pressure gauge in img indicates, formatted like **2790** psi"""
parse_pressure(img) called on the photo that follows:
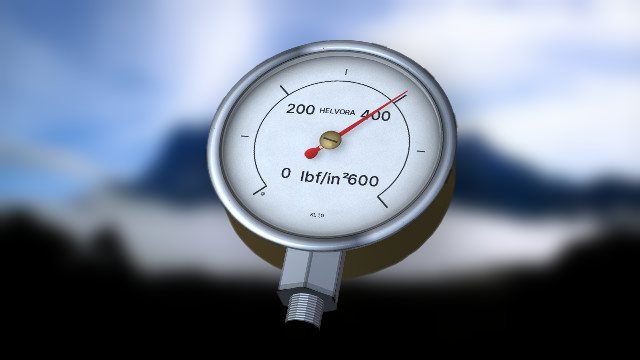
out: **400** psi
